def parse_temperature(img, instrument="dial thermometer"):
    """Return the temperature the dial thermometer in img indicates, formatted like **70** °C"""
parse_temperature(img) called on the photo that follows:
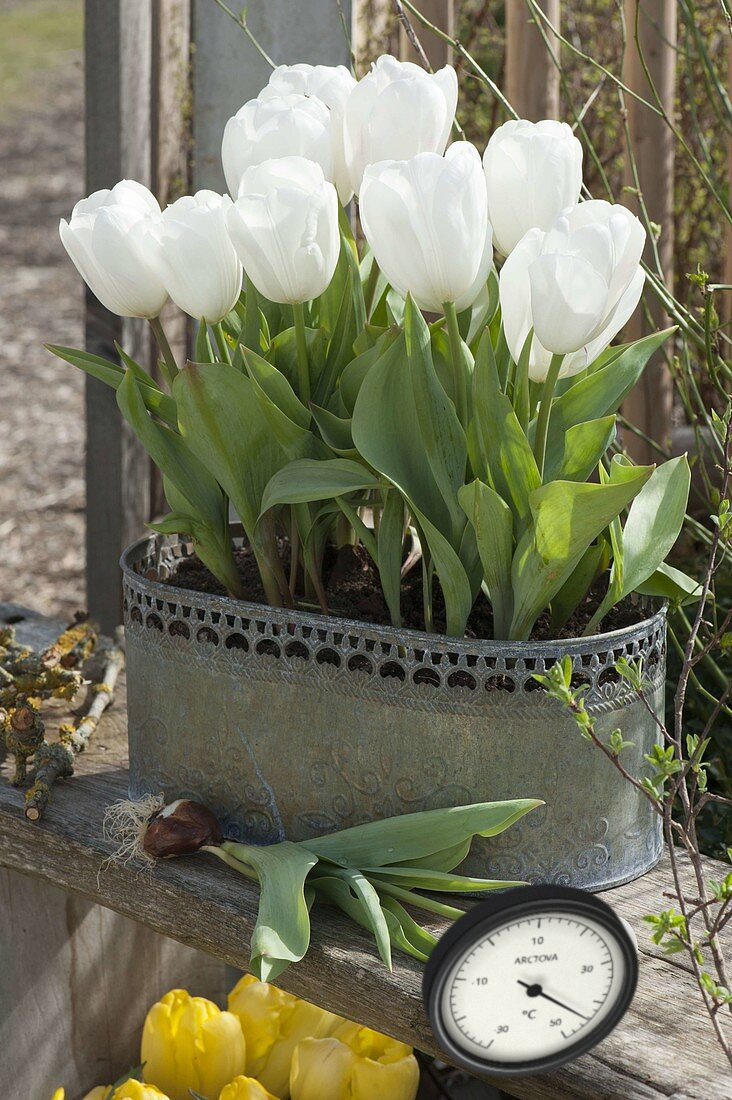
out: **44** °C
